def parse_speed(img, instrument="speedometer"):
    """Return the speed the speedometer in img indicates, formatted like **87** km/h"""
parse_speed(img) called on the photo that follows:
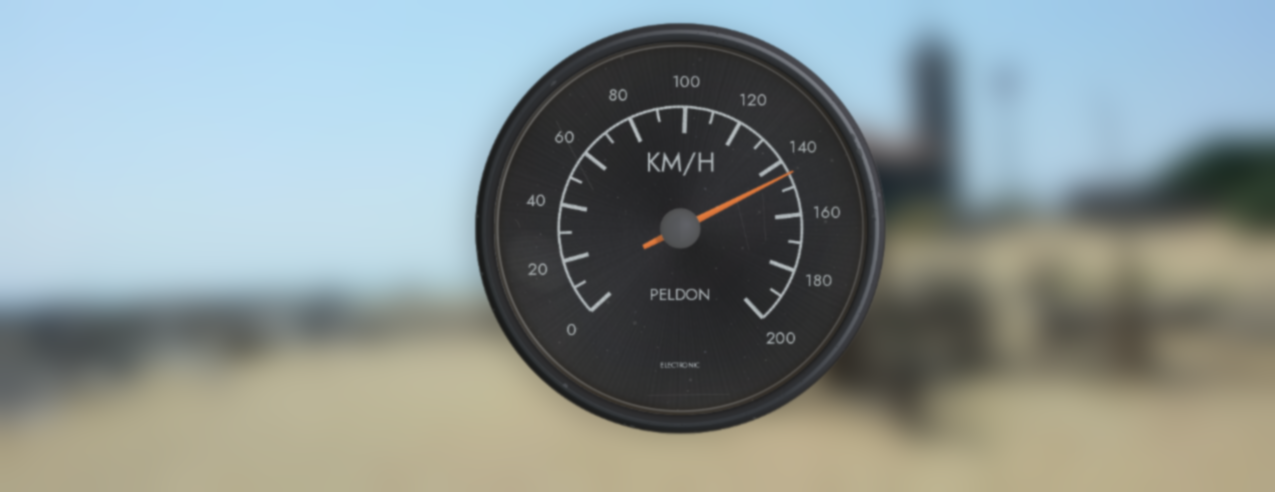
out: **145** km/h
